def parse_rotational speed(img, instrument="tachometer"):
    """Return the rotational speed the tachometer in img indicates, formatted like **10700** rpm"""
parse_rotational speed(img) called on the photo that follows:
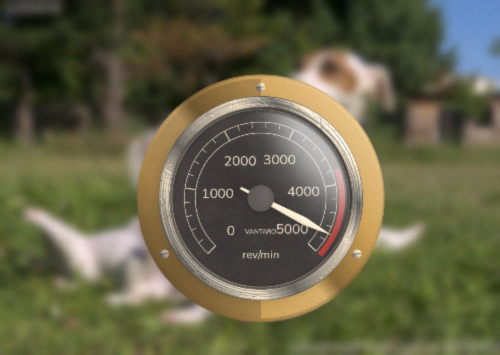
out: **4700** rpm
